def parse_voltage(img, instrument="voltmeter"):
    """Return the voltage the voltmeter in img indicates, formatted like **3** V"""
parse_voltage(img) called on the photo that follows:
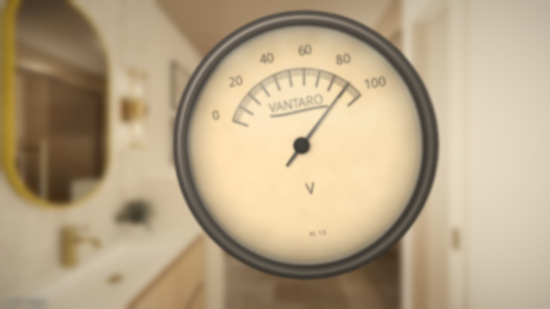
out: **90** V
